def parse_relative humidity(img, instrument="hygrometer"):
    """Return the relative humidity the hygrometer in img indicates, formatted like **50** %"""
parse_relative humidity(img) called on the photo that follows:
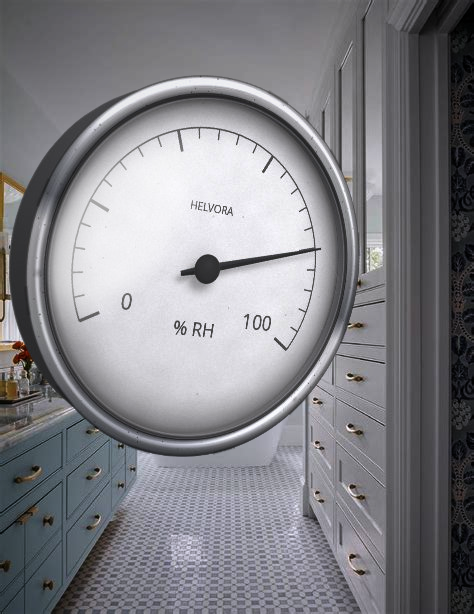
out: **80** %
